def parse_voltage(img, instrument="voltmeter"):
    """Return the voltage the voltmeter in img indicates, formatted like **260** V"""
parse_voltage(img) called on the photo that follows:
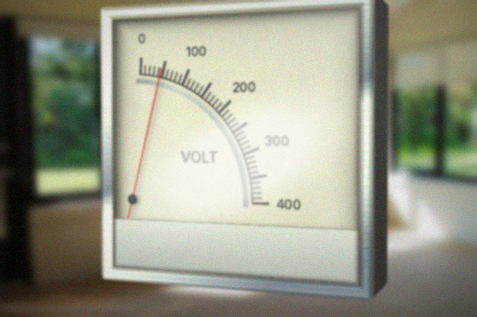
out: **50** V
